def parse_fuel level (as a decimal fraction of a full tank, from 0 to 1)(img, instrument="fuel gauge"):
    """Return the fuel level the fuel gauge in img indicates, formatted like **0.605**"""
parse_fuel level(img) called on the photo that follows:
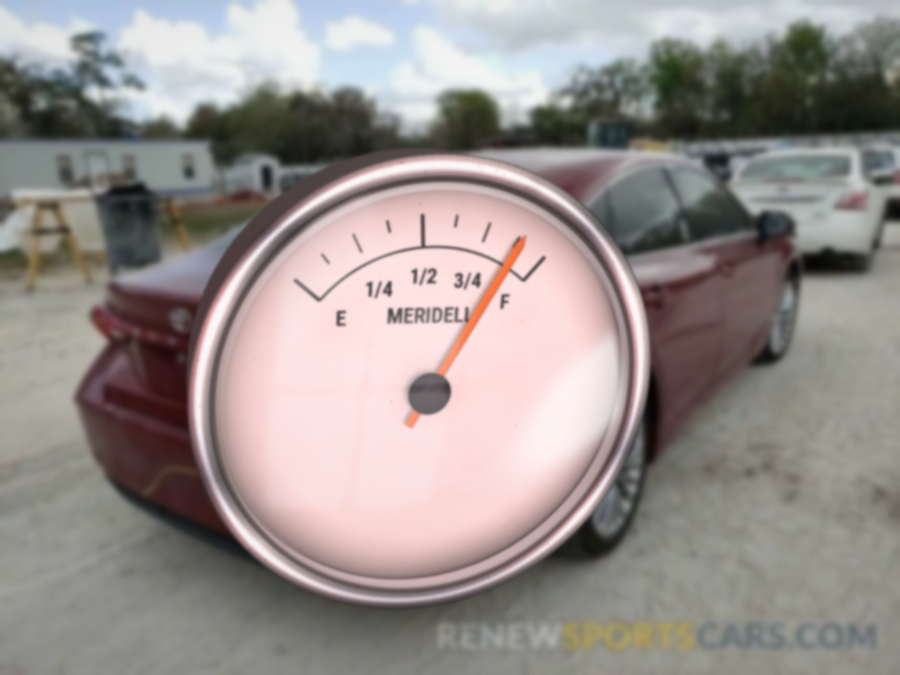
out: **0.875**
